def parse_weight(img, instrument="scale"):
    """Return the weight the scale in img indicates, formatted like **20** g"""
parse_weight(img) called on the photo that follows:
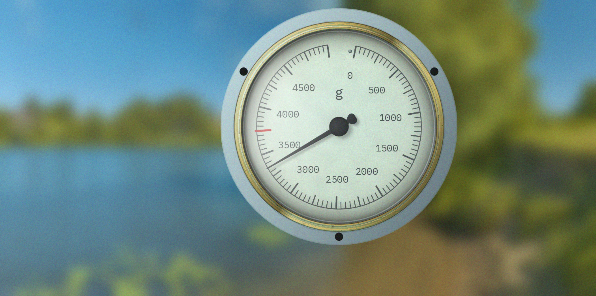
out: **3350** g
